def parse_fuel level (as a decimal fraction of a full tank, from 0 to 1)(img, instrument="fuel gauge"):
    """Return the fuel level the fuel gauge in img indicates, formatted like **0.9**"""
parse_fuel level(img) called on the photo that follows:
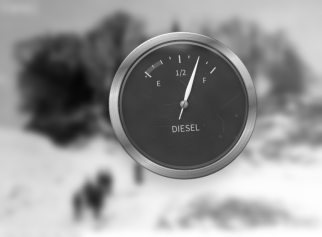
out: **0.75**
